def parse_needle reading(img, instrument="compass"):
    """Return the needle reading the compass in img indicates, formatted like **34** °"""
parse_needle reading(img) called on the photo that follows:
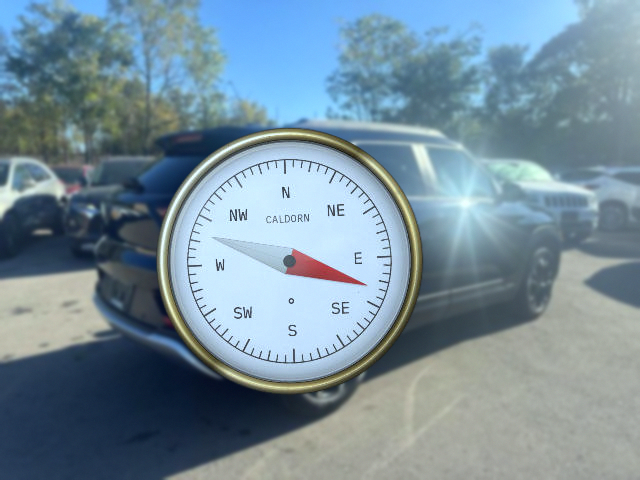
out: **110** °
